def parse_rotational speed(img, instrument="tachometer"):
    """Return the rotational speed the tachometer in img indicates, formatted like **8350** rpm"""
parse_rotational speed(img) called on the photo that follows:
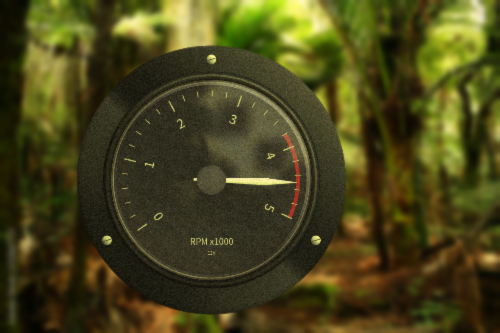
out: **4500** rpm
